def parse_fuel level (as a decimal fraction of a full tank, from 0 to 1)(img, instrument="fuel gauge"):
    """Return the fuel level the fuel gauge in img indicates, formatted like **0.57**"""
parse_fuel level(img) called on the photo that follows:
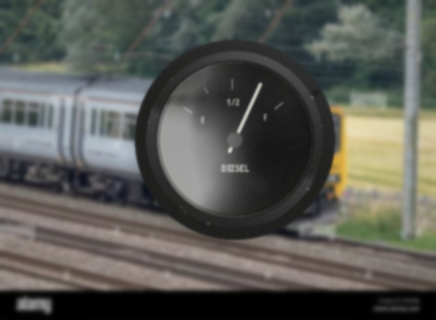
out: **0.75**
